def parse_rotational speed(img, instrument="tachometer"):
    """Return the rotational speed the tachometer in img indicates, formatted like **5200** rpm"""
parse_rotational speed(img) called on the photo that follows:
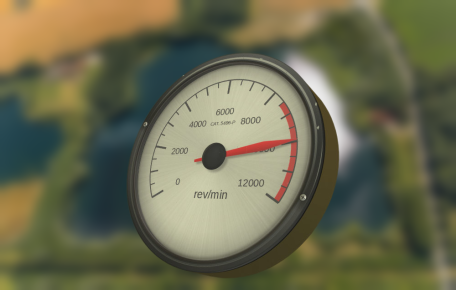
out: **10000** rpm
